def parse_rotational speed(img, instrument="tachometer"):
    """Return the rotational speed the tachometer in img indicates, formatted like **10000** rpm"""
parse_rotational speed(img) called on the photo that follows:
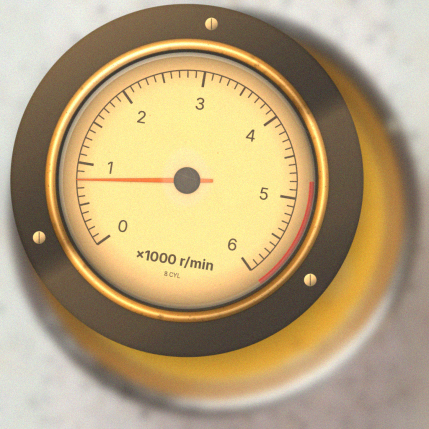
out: **800** rpm
